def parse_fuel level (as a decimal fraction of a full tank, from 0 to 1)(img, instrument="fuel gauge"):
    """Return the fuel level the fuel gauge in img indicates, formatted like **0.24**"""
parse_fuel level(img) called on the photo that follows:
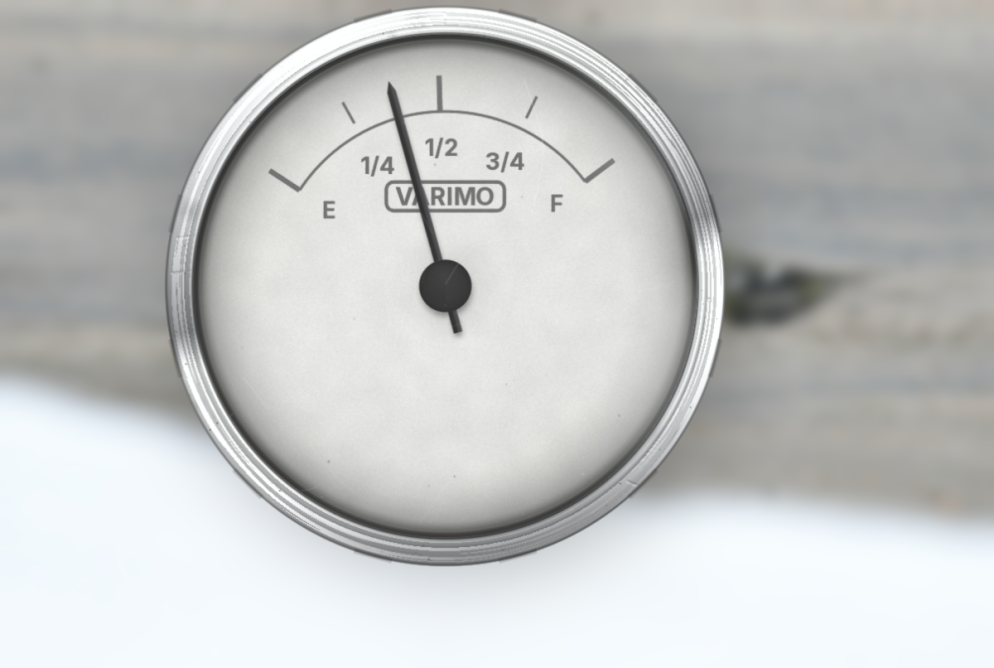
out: **0.375**
